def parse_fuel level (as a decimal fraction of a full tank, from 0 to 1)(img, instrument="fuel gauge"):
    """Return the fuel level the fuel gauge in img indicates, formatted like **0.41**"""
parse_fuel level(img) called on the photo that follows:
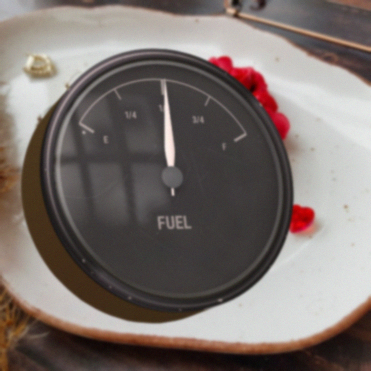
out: **0.5**
